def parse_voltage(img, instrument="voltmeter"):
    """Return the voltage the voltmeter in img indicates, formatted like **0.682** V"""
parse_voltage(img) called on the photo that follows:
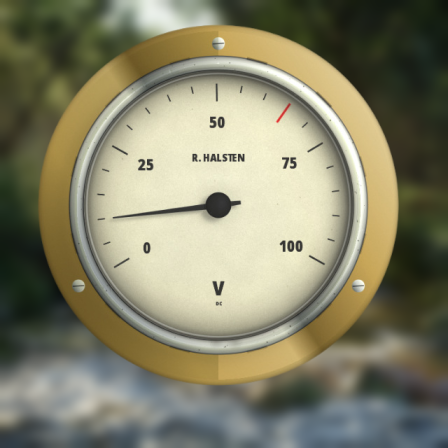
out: **10** V
